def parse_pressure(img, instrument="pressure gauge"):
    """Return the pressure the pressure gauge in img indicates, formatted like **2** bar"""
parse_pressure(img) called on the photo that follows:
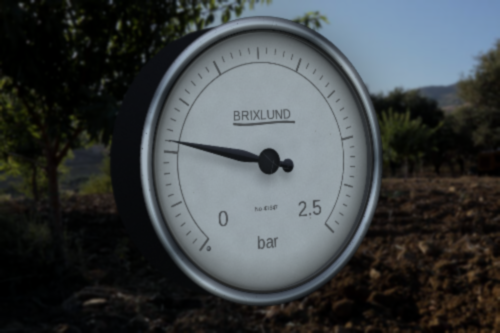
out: **0.55** bar
